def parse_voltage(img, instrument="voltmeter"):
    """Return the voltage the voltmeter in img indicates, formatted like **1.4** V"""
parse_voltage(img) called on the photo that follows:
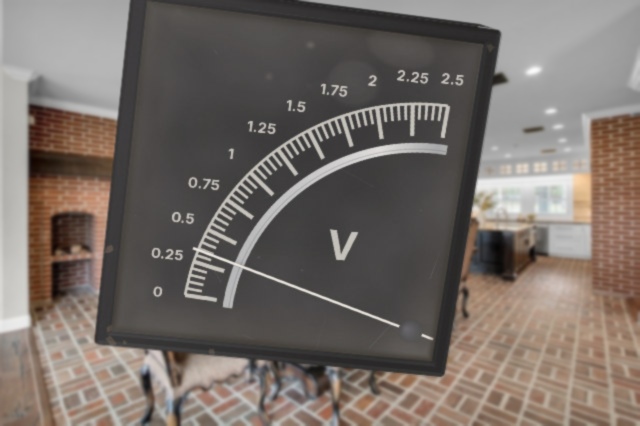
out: **0.35** V
